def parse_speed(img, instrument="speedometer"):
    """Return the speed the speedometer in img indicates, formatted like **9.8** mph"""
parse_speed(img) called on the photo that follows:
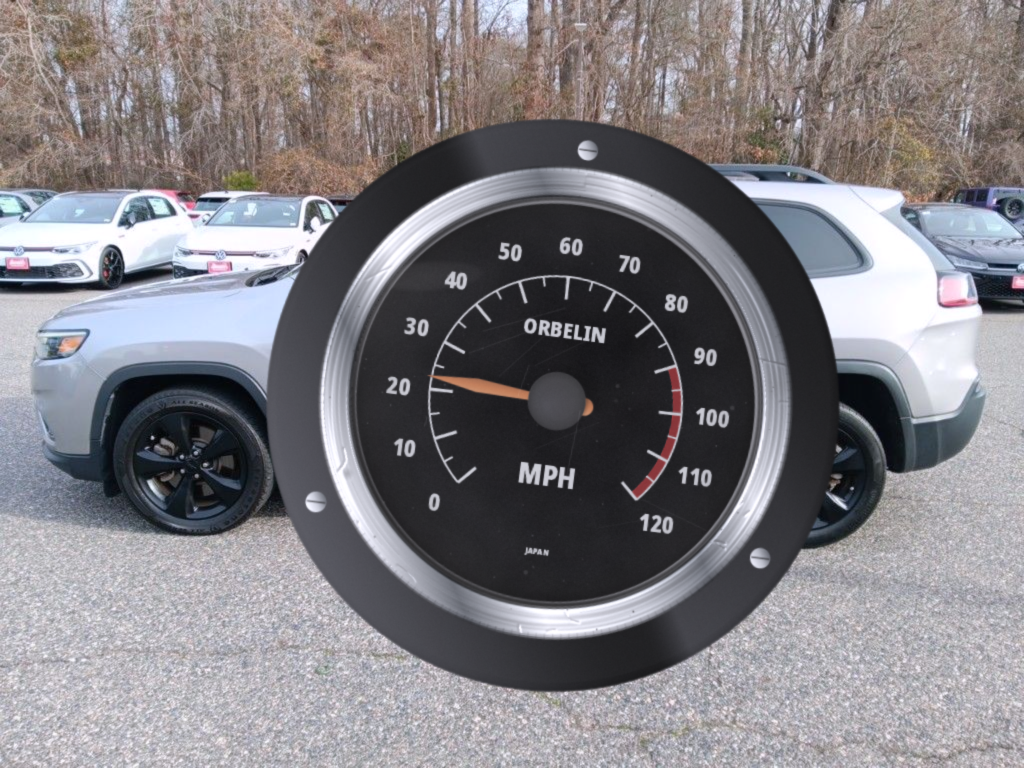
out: **22.5** mph
